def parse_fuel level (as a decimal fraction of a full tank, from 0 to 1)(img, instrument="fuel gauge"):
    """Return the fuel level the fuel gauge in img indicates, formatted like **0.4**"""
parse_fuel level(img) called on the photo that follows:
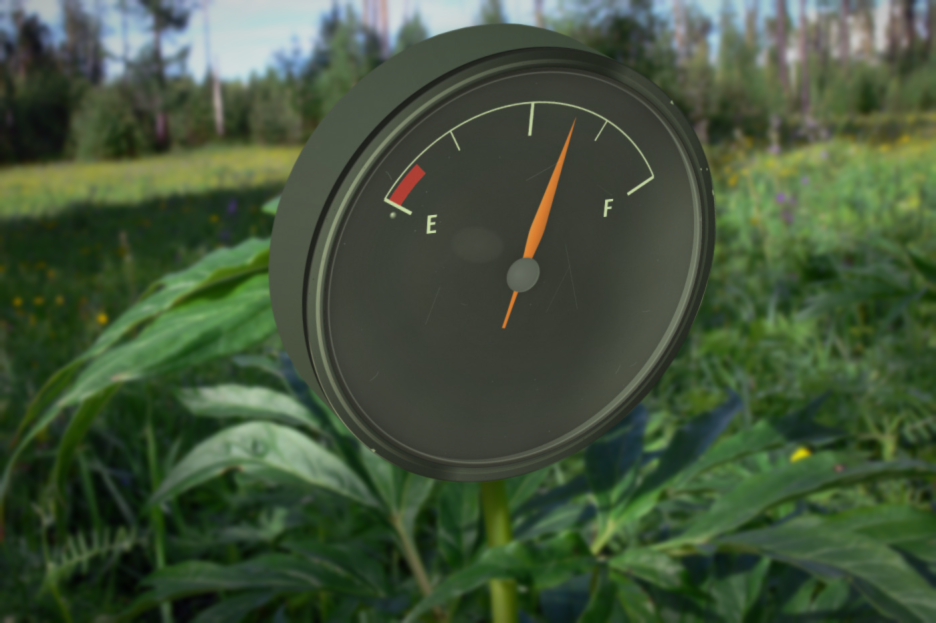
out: **0.625**
